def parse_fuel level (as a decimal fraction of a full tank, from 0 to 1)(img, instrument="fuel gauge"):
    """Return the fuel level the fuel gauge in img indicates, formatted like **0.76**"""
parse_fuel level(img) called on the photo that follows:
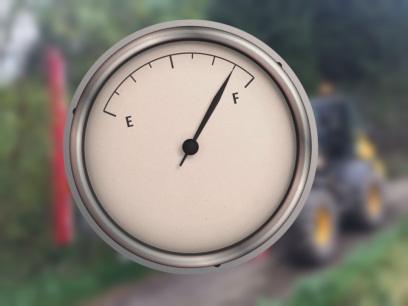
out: **0.875**
